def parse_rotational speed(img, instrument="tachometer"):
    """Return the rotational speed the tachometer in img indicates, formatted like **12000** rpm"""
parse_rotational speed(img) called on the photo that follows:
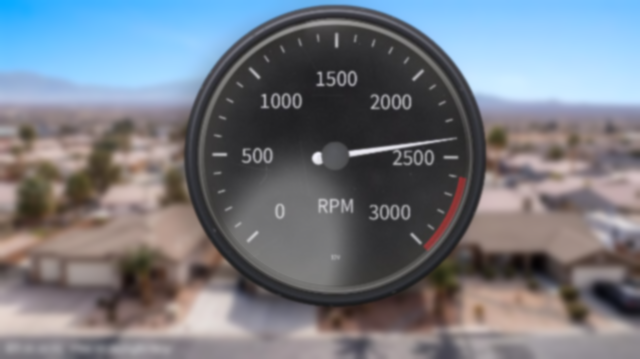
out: **2400** rpm
